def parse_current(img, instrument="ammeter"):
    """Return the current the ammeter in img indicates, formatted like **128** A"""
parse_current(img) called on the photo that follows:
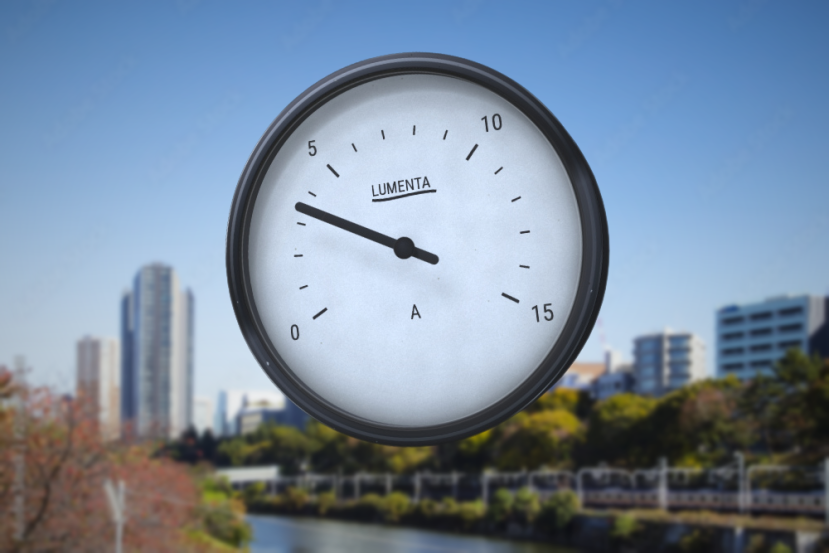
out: **3.5** A
